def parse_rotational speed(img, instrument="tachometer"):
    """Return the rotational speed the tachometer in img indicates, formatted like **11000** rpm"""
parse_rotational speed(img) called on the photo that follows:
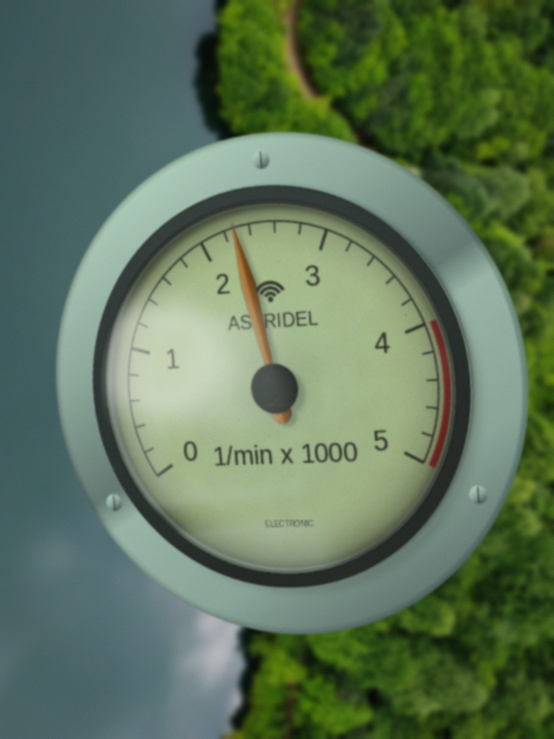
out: **2300** rpm
